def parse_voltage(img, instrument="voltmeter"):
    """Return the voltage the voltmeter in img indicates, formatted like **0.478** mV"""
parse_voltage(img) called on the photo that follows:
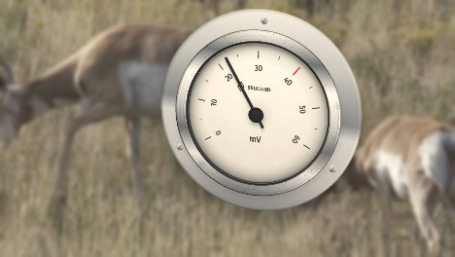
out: **22.5** mV
